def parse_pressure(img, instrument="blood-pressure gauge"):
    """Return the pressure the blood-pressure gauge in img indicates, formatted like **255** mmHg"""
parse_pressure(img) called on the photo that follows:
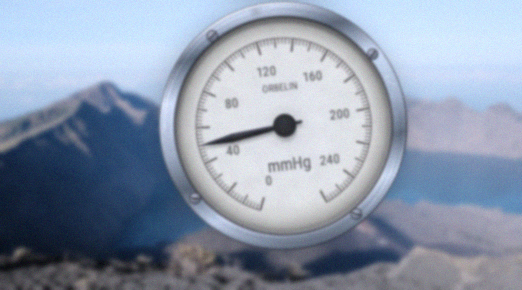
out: **50** mmHg
